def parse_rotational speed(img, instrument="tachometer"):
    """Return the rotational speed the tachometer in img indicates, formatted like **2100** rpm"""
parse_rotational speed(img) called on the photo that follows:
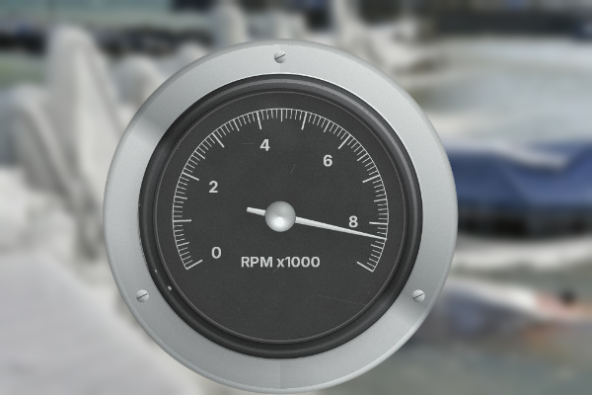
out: **8300** rpm
